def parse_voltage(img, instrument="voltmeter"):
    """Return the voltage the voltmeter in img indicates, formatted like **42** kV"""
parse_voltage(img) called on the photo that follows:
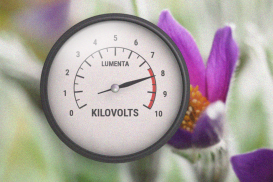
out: **8** kV
